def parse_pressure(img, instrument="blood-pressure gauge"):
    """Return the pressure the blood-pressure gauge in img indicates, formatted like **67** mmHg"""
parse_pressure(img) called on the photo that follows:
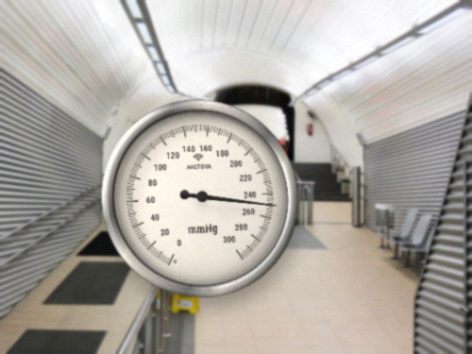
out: **250** mmHg
